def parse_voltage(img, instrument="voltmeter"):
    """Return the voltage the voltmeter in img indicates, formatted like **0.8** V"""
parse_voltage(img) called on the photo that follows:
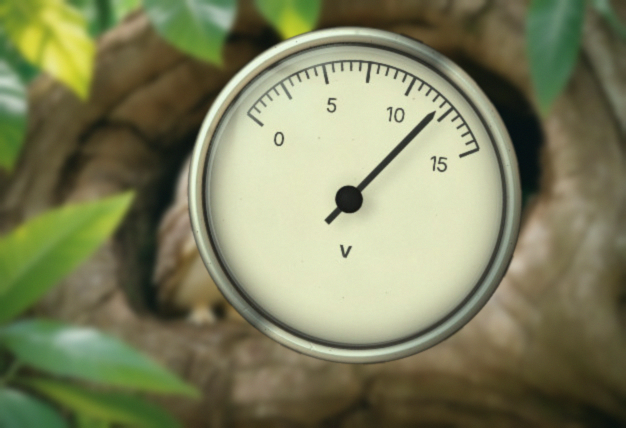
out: **12** V
